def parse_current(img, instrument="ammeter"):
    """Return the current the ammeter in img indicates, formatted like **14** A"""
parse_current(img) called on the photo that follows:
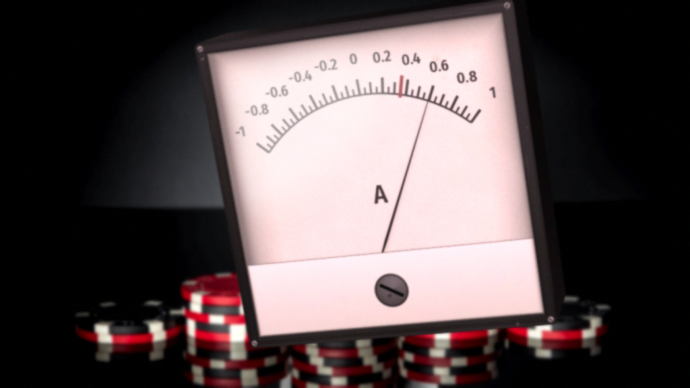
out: **0.6** A
